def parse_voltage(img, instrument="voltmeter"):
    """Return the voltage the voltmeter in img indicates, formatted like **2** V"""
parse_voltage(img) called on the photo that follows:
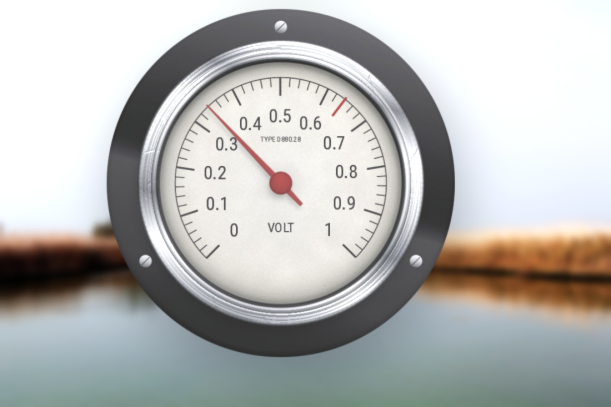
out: **0.34** V
